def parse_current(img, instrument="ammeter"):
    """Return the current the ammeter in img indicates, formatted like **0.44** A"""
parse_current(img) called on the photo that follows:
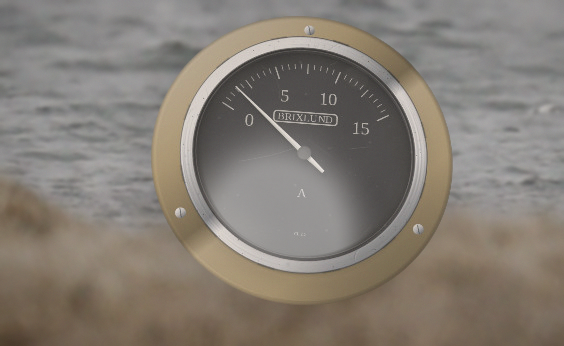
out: **1.5** A
